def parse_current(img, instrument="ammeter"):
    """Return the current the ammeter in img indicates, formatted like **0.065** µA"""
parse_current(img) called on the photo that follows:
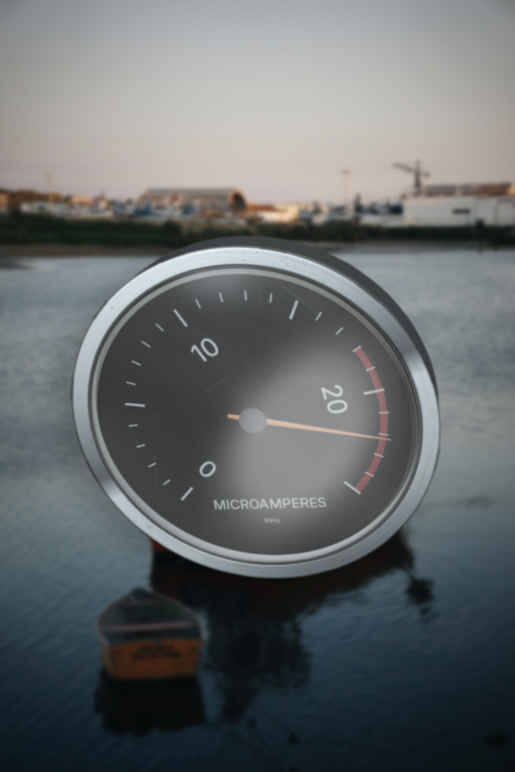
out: **22** µA
